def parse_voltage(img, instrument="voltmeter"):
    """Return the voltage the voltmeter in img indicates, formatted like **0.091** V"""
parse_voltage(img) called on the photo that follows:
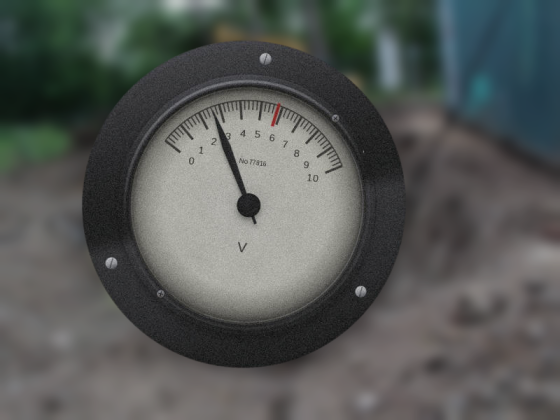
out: **2.6** V
